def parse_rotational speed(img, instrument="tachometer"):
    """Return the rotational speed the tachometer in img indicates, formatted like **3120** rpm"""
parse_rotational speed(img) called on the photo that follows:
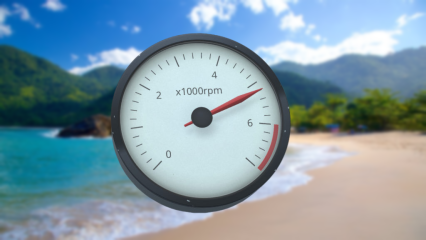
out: **5200** rpm
